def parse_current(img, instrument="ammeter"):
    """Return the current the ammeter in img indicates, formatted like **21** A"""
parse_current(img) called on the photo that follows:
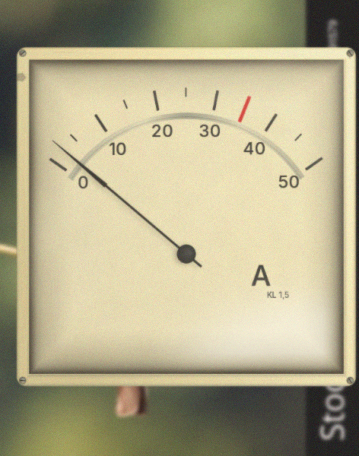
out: **2.5** A
